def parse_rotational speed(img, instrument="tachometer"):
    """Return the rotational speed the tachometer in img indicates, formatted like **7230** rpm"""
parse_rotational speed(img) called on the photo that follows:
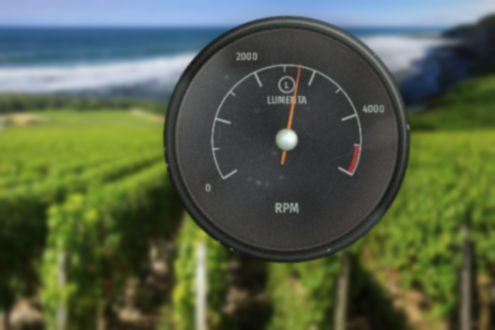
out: **2750** rpm
